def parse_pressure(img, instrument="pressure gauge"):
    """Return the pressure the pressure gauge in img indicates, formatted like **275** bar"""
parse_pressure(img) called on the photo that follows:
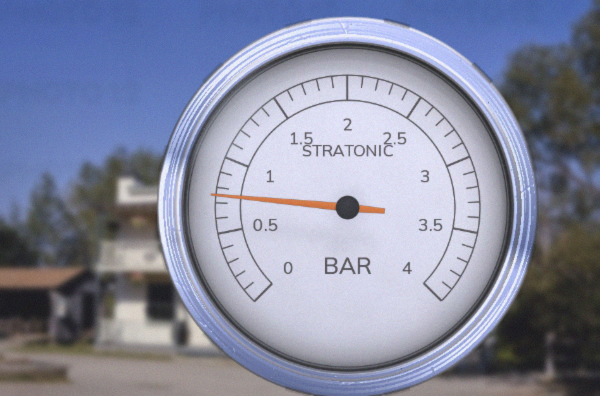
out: **0.75** bar
